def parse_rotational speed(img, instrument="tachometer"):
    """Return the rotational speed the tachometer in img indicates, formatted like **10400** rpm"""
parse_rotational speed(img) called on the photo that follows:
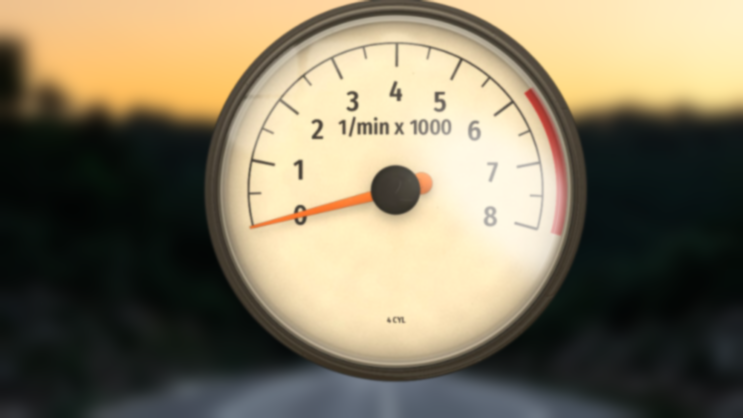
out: **0** rpm
